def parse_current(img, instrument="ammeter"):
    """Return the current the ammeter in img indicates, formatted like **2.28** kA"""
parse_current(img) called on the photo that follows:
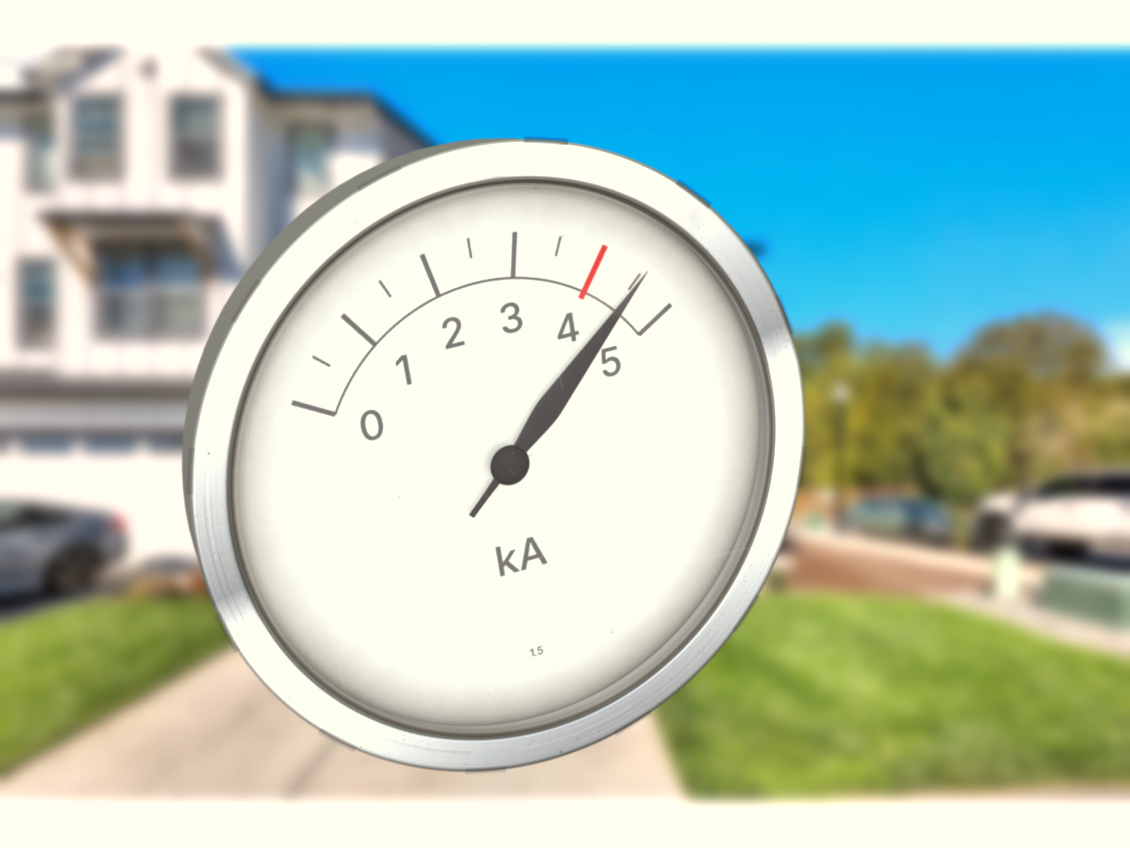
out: **4.5** kA
